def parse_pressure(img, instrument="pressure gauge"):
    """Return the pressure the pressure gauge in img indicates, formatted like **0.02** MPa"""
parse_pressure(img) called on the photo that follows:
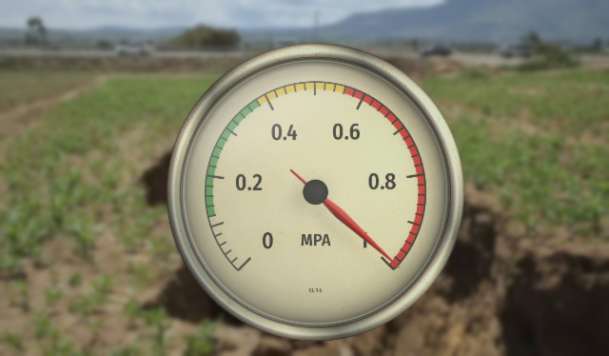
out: **0.99** MPa
